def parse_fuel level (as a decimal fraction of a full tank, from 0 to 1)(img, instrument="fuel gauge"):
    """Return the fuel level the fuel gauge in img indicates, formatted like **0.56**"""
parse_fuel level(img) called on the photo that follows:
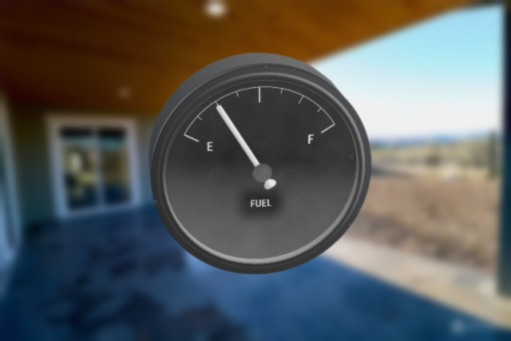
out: **0.25**
